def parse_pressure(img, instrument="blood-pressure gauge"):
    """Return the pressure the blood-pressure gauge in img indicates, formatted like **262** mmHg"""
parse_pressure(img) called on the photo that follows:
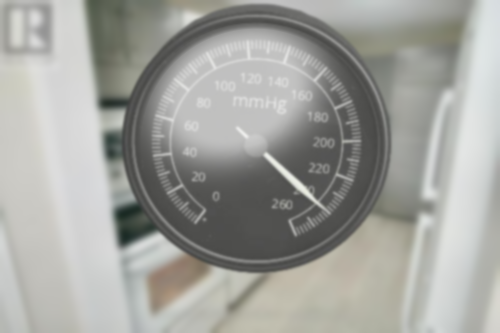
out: **240** mmHg
